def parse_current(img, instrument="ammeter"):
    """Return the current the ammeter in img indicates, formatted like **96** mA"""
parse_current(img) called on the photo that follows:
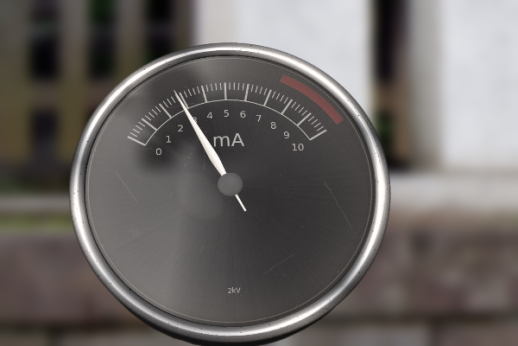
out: **2.8** mA
